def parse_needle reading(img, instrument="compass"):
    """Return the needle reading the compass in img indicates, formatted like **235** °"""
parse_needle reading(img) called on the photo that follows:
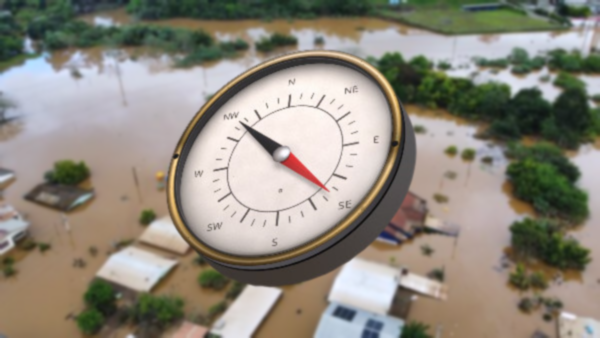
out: **135** °
